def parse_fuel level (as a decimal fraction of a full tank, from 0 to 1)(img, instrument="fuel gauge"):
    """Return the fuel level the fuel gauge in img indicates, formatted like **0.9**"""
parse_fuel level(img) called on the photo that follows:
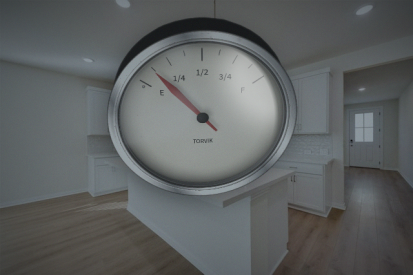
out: **0.125**
